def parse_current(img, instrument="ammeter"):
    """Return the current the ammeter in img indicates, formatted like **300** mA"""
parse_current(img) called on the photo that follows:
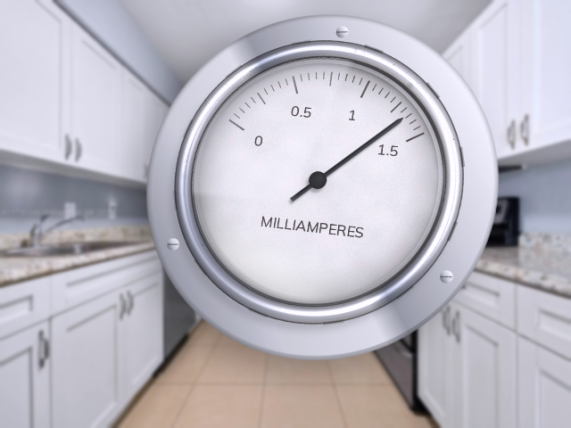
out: **1.35** mA
